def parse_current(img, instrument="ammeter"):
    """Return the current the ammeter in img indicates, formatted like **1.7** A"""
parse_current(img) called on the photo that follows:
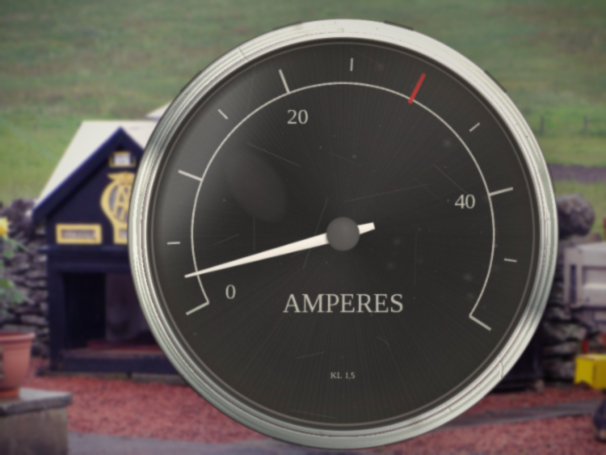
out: **2.5** A
